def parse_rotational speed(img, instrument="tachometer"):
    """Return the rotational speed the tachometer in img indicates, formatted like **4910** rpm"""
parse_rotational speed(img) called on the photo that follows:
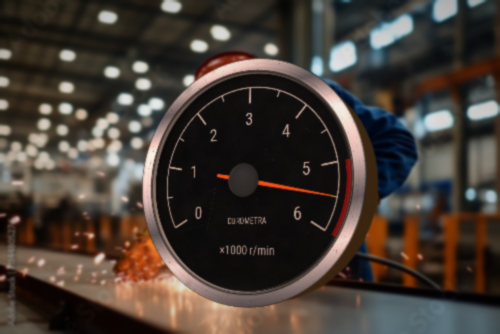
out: **5500** rpm
